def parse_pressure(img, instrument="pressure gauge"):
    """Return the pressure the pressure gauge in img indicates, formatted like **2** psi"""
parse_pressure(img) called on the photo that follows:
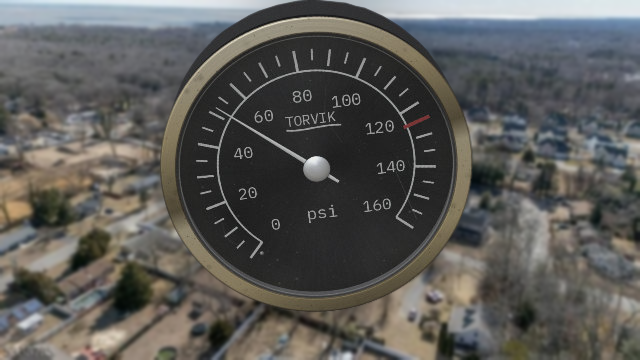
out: **52.5** psi
